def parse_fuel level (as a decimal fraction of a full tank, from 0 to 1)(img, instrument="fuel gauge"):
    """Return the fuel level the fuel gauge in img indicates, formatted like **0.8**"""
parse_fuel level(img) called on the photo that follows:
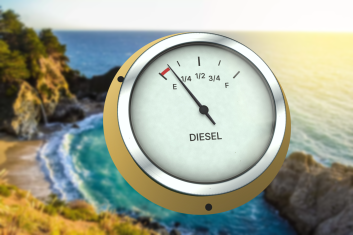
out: **0.125**
